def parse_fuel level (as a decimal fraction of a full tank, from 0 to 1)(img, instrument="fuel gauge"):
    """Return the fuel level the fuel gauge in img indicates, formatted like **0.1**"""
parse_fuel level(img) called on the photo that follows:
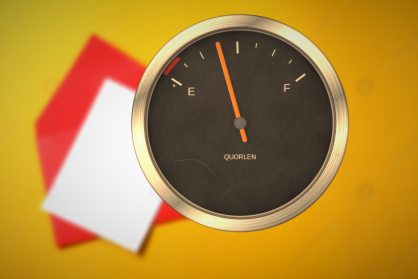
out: **0.375**
